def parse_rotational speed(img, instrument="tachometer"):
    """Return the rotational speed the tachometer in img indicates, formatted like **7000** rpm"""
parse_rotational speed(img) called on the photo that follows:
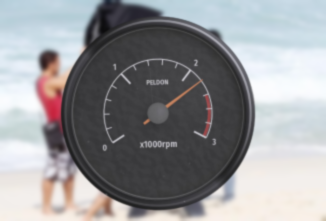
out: **2200** rpm
